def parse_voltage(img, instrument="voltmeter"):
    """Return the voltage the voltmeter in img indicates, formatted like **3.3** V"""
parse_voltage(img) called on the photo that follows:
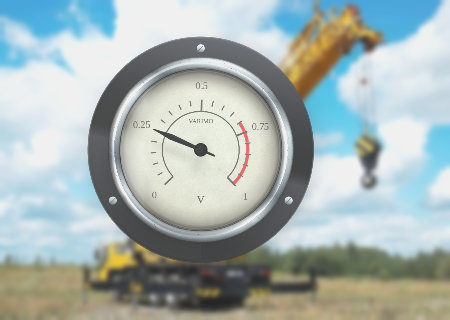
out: **0.25** V
